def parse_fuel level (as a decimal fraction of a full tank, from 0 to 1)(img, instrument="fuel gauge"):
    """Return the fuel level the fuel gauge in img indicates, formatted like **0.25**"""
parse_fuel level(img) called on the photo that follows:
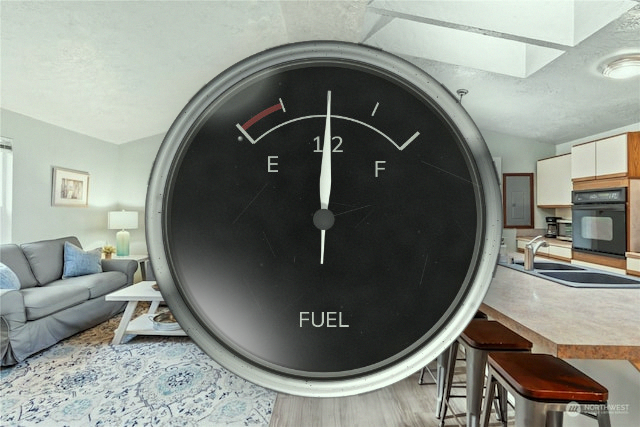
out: **0.5**
